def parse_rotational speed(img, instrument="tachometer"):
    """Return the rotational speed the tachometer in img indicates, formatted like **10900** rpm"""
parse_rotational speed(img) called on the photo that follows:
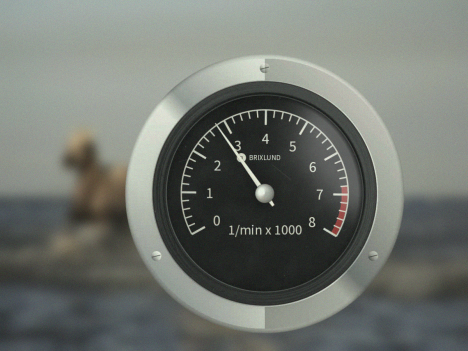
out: **2800** rpm
